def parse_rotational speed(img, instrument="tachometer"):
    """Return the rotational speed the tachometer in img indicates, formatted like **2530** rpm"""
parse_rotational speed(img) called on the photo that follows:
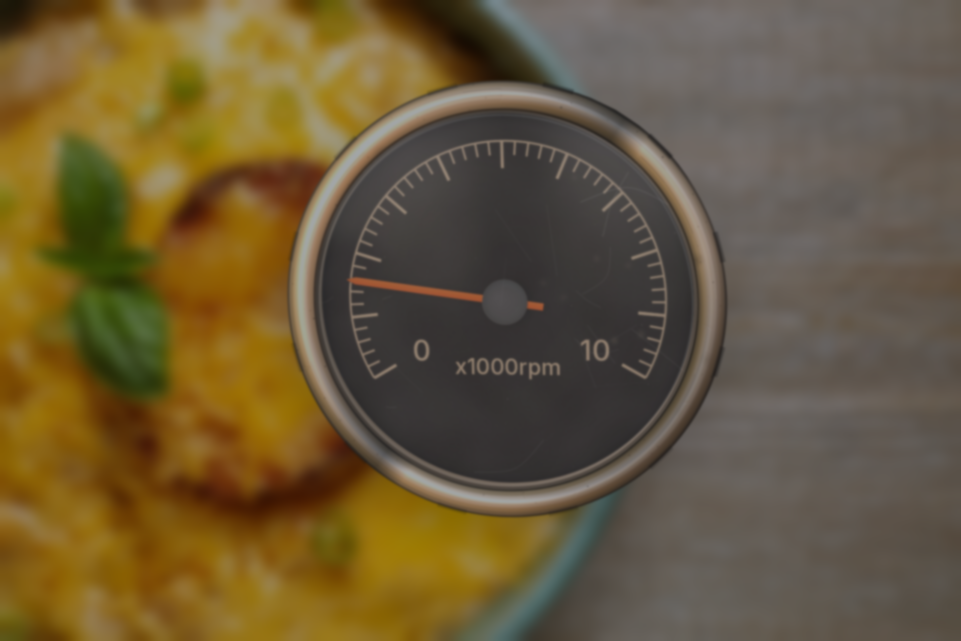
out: **1600** rpm
